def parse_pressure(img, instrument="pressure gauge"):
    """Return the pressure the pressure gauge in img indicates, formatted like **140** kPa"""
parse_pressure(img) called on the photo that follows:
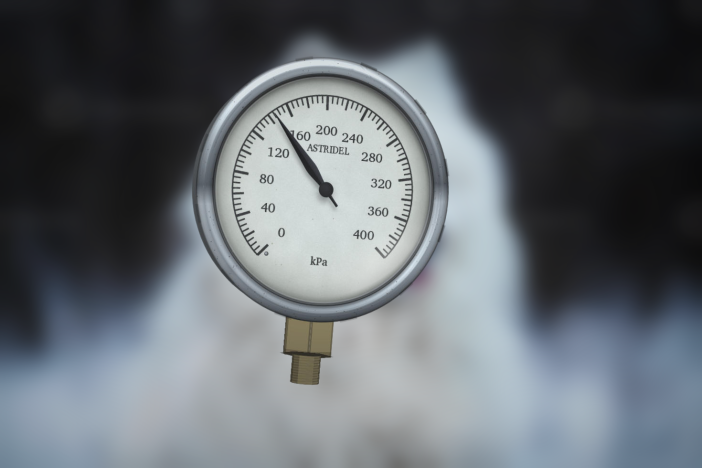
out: **145** kPa
